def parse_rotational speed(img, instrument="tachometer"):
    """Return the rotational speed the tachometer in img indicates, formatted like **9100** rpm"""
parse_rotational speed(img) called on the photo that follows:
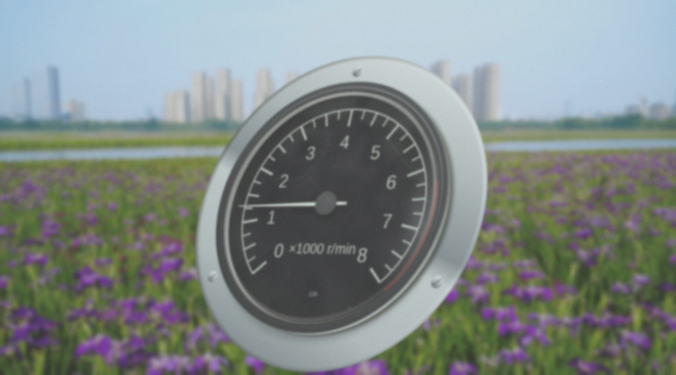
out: **1250** rpm
